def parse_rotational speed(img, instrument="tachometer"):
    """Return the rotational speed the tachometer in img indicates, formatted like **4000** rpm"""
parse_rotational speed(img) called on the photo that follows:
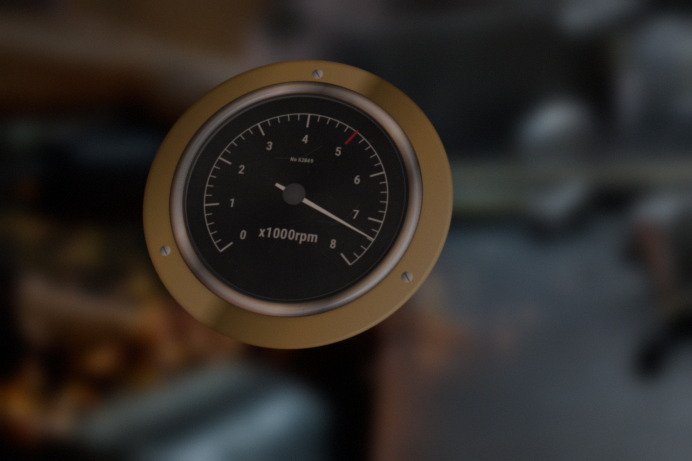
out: **7400** rpm
